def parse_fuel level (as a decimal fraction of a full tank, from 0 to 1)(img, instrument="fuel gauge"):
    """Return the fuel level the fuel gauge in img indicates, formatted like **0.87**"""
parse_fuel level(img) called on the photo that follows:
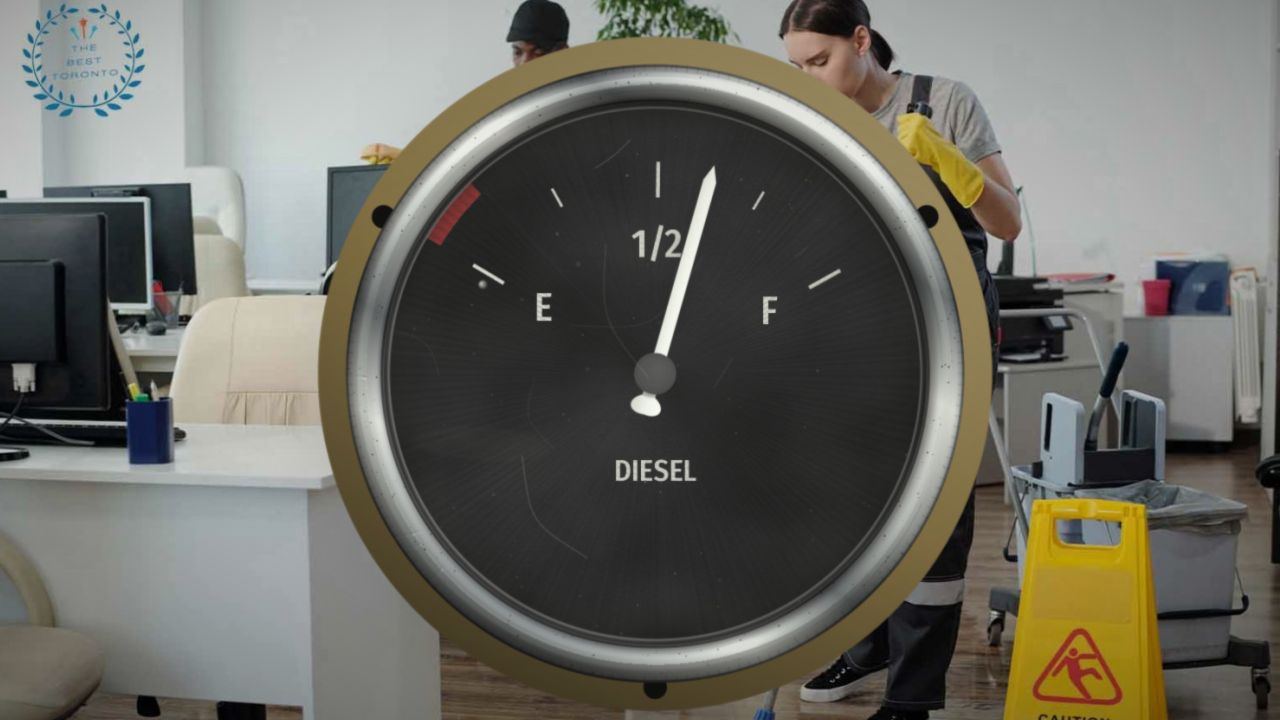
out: **0.625**
